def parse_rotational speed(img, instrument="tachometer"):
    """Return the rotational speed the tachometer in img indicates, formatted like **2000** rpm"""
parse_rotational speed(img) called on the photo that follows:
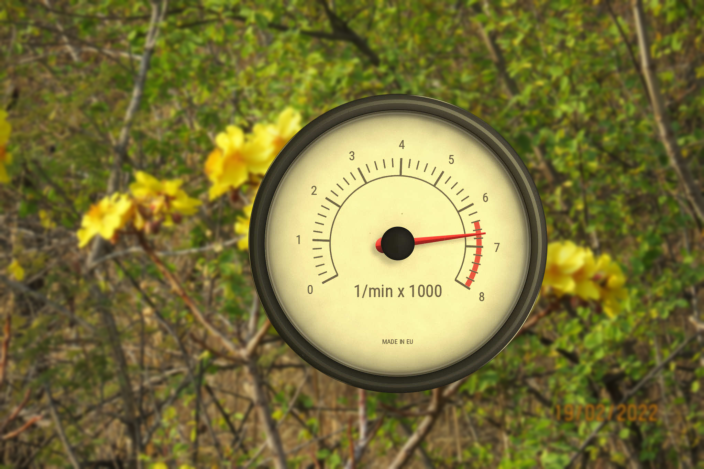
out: **6700** rpm
